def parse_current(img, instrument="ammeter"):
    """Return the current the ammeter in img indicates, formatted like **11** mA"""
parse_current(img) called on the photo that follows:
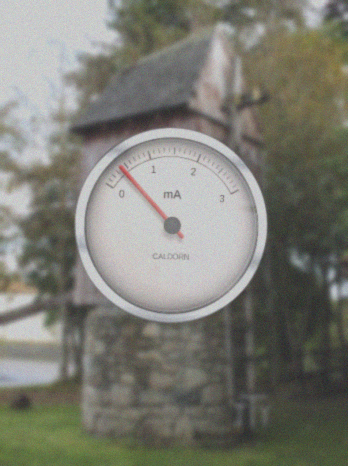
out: **0.4** mA
